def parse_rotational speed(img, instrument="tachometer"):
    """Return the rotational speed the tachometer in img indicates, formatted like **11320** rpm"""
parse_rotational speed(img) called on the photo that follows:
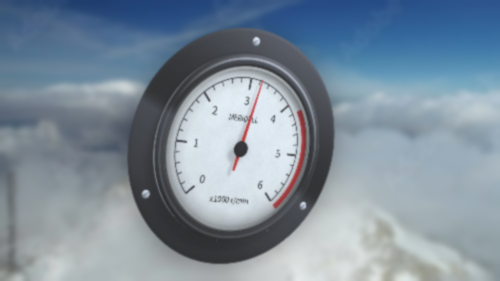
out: **3200** rpm
